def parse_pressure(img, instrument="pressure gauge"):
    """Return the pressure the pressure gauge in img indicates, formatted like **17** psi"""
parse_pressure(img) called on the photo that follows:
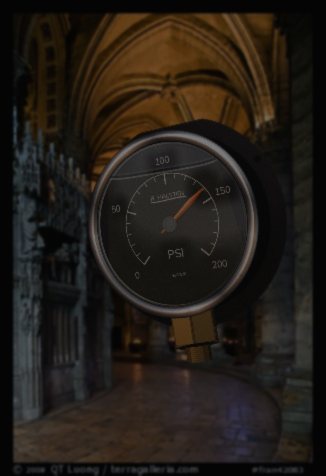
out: **140** psi
